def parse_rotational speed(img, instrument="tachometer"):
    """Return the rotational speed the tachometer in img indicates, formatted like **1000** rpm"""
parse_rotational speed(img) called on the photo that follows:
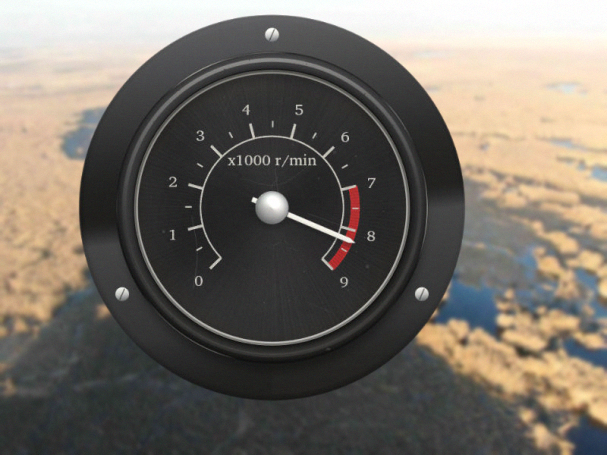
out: **8250** rpm
